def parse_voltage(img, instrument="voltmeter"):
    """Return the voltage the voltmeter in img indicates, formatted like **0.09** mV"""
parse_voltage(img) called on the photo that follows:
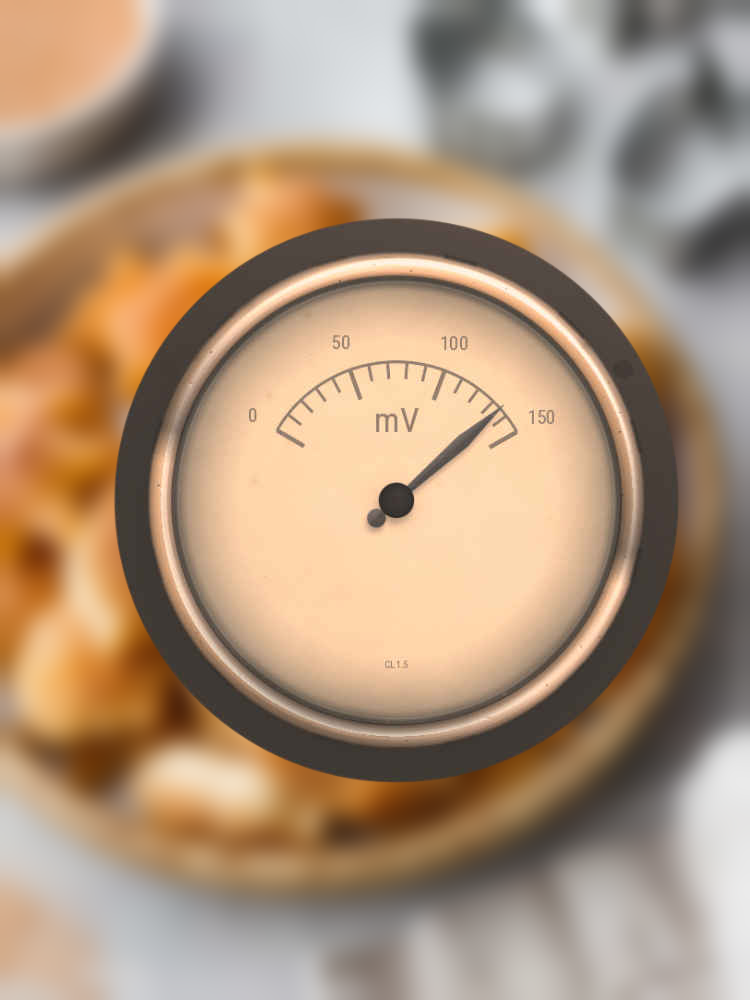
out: **135** mV
